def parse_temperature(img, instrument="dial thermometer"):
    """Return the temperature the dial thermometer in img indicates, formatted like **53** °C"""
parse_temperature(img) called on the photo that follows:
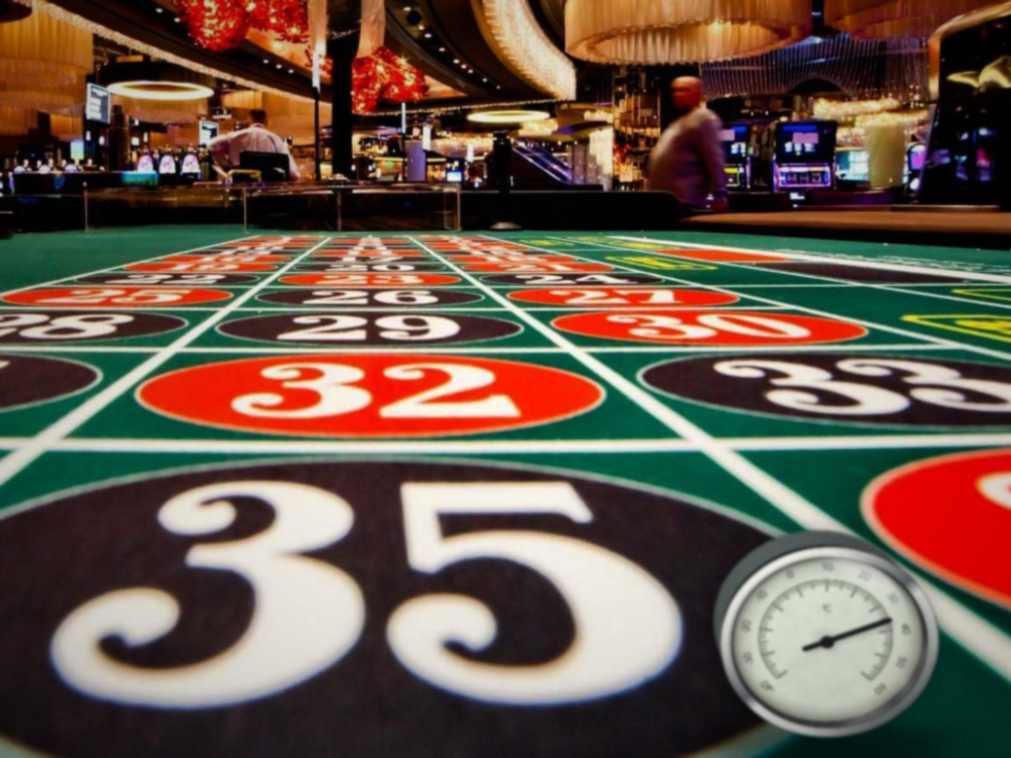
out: **35** °C
